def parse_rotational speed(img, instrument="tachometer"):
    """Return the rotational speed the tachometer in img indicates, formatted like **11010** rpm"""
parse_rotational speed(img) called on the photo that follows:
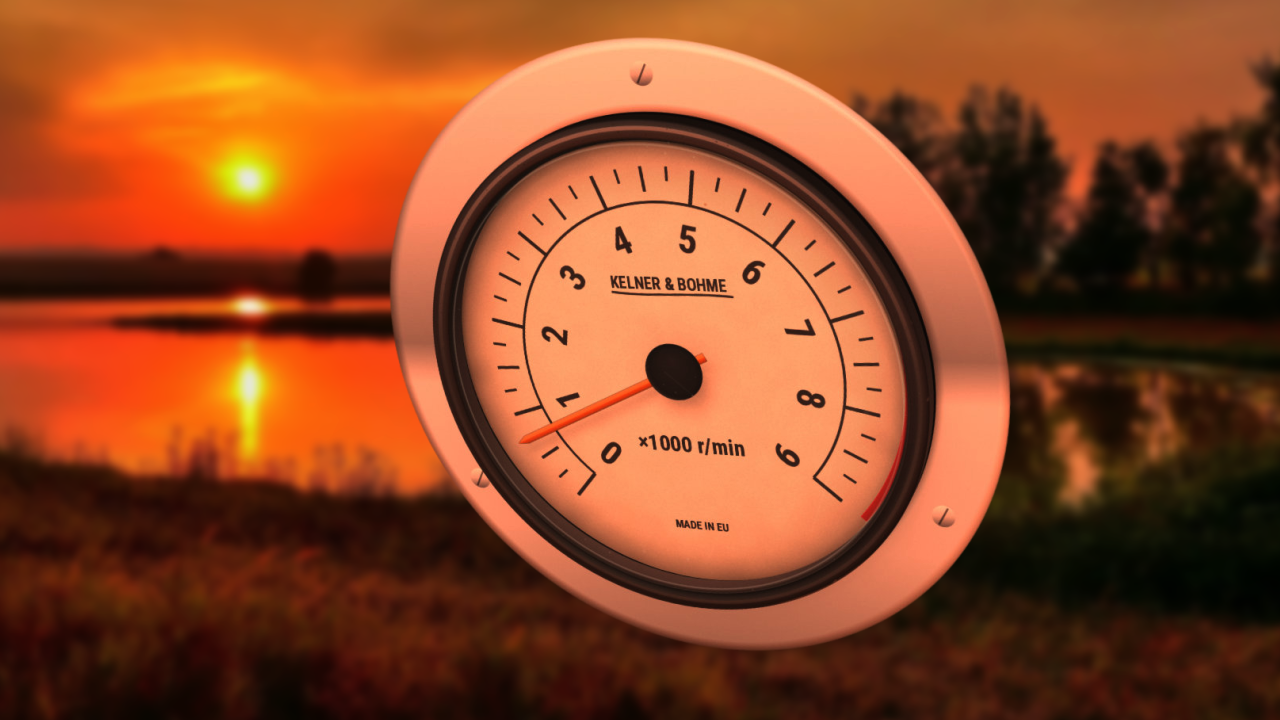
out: **750** rpm
